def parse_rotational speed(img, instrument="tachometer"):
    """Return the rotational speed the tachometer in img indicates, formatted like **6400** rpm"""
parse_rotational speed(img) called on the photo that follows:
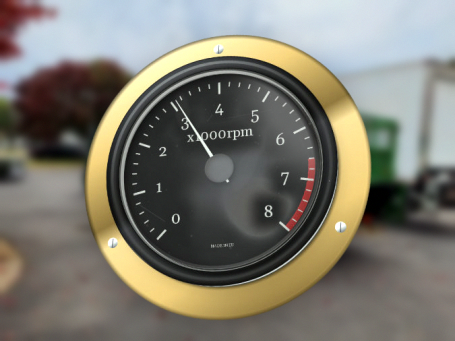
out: **3100** rpm
